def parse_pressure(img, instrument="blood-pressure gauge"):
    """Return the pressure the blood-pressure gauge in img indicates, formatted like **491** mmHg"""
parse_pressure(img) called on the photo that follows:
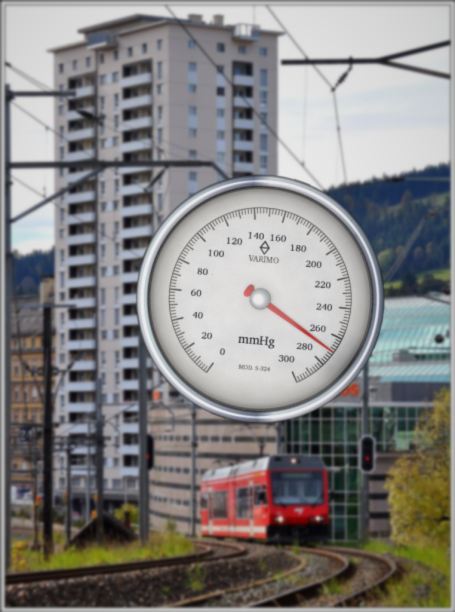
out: **270** mmHg
